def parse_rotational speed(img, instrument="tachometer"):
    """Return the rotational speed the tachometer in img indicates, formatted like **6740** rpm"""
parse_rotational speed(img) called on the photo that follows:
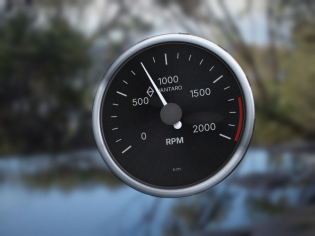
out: **800** rpm
